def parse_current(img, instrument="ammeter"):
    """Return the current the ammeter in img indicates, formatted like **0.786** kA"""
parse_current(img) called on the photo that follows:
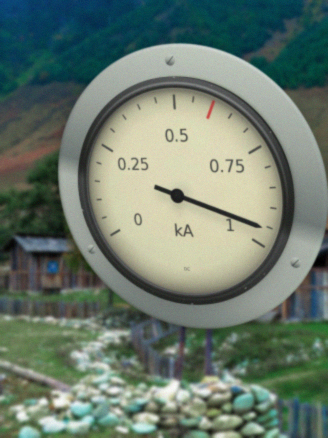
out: **0.95** kA
